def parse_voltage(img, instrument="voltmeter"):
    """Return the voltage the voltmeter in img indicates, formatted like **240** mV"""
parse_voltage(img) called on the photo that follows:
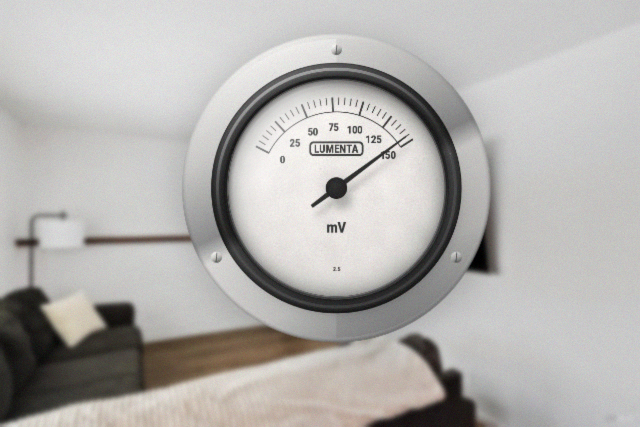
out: **145** mV
